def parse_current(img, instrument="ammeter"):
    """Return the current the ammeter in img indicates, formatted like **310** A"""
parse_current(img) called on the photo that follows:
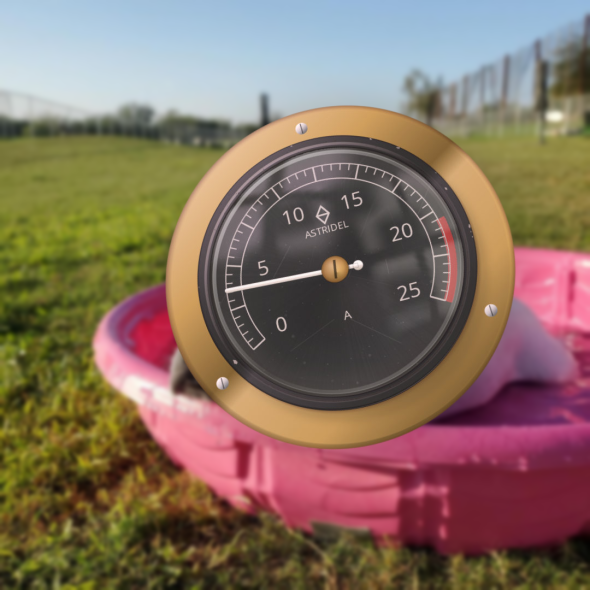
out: **3.5** A
